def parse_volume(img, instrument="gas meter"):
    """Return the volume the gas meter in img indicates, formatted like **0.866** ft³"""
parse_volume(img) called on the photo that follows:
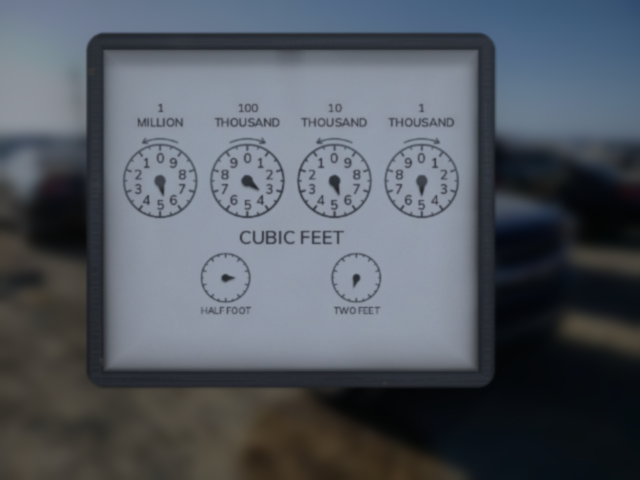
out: **535500** ft³
